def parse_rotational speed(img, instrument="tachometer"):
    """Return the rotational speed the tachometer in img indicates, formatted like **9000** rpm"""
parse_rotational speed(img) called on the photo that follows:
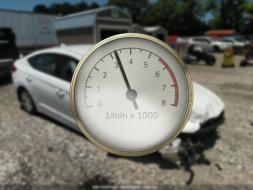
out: **3250** rpm
